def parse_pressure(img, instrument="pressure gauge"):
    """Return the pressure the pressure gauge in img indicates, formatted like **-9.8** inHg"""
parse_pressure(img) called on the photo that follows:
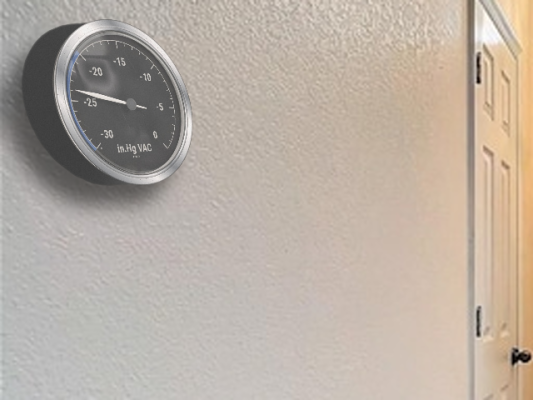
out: **-24** inHg
